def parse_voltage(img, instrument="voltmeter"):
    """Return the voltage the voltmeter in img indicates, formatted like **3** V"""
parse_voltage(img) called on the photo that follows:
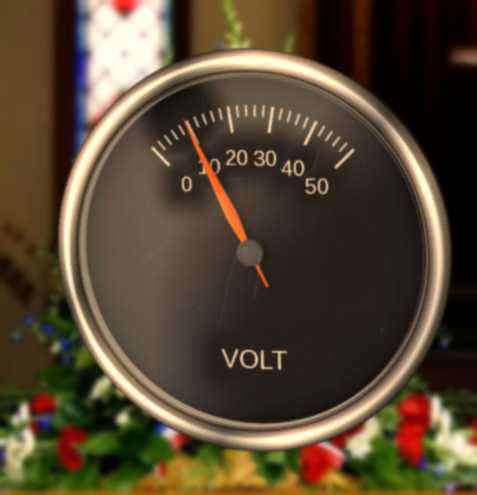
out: **10** V
